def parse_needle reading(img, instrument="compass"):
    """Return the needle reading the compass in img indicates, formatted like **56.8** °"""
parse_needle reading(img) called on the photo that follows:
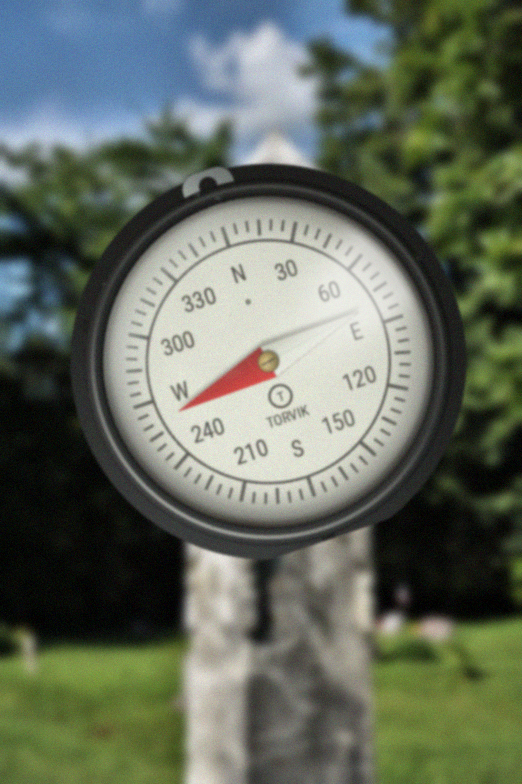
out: **260** °
